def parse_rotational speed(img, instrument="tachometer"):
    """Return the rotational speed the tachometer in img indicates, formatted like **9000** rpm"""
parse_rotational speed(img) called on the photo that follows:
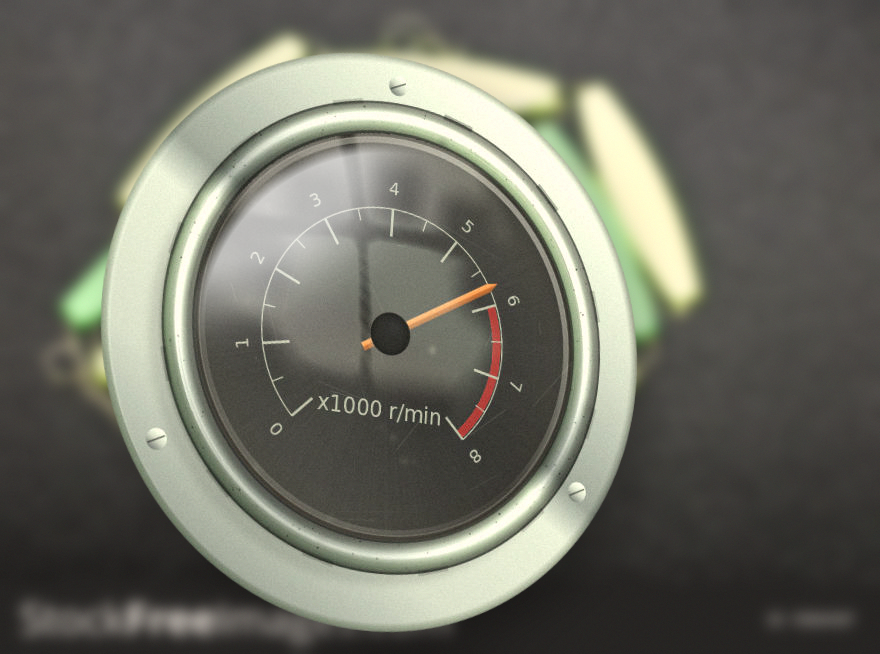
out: **5750** rpm
